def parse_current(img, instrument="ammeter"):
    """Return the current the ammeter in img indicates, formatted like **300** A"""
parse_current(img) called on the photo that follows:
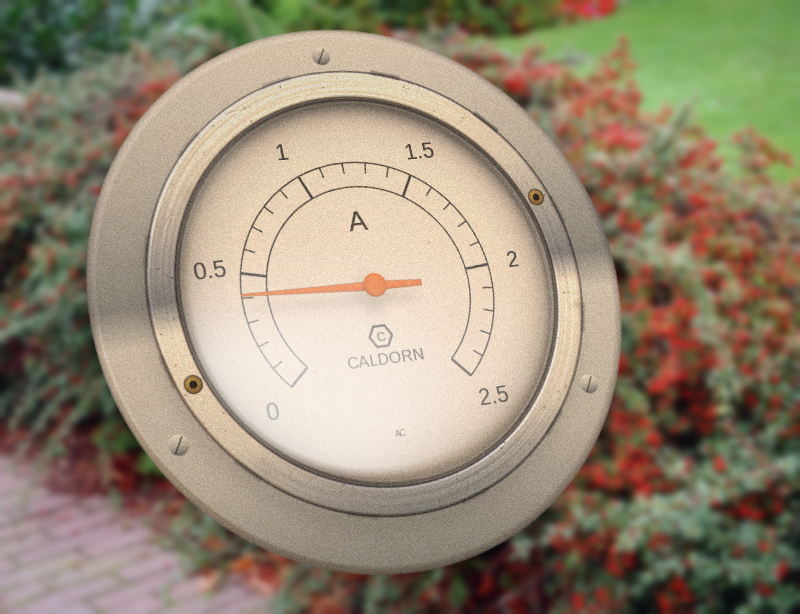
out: **0.4** A
